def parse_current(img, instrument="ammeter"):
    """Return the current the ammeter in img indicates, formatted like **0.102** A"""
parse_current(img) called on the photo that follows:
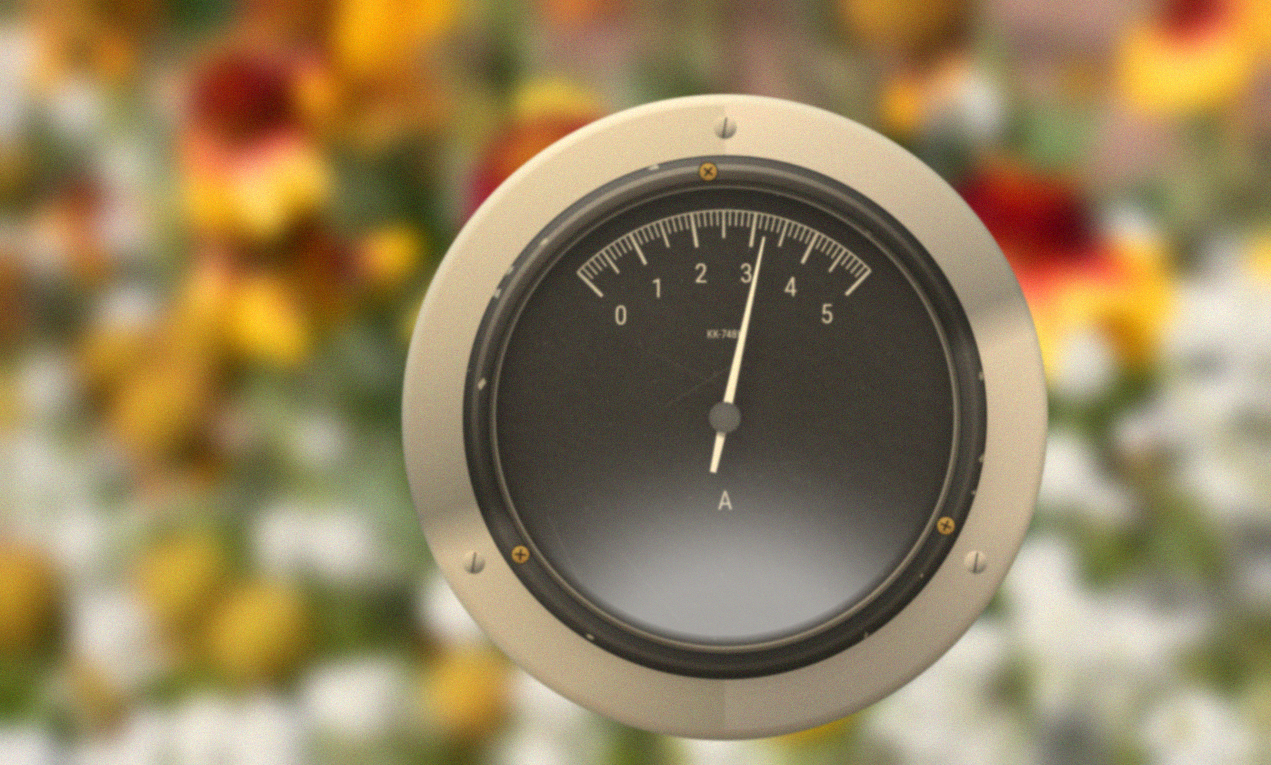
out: **3.2** A
